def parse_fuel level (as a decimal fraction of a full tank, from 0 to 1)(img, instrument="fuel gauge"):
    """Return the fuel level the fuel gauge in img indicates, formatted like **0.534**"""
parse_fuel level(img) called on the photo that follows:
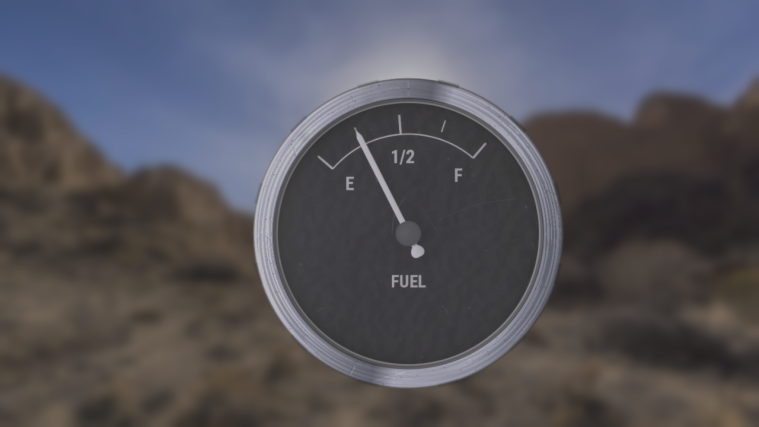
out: **0.25**
